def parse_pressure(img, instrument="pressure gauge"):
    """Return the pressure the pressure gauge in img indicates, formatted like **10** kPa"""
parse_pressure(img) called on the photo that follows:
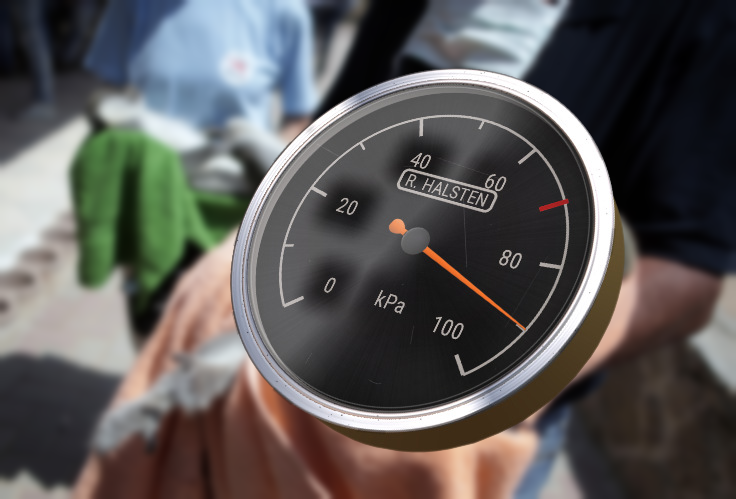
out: **90** kPa
